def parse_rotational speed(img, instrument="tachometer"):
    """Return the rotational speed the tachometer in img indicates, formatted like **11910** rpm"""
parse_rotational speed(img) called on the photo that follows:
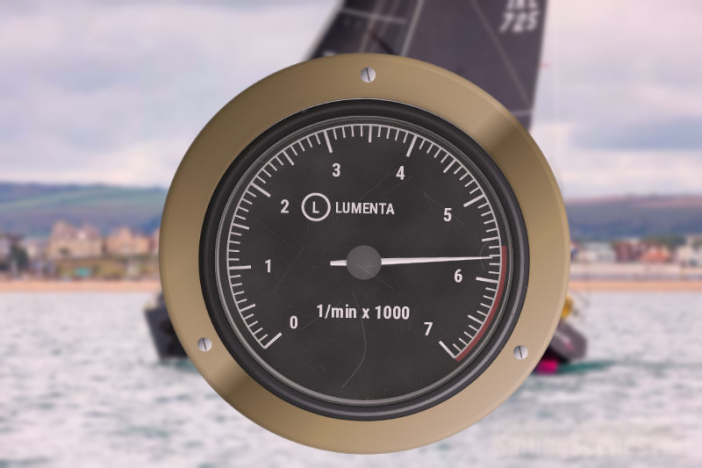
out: **5700** rpm
